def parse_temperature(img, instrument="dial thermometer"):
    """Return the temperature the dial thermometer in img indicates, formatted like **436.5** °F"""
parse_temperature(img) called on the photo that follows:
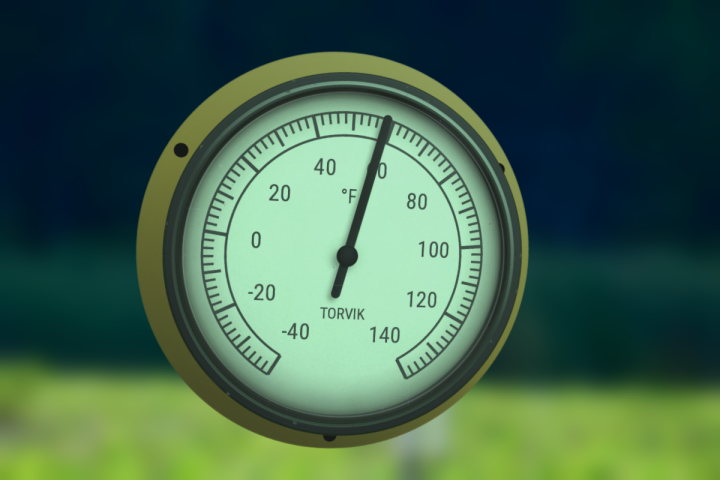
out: **58** °F
